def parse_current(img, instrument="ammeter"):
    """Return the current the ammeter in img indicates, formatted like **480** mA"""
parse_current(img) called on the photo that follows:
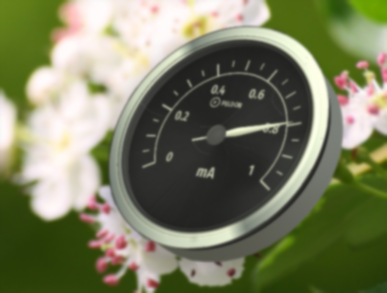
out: **0.8** mA
